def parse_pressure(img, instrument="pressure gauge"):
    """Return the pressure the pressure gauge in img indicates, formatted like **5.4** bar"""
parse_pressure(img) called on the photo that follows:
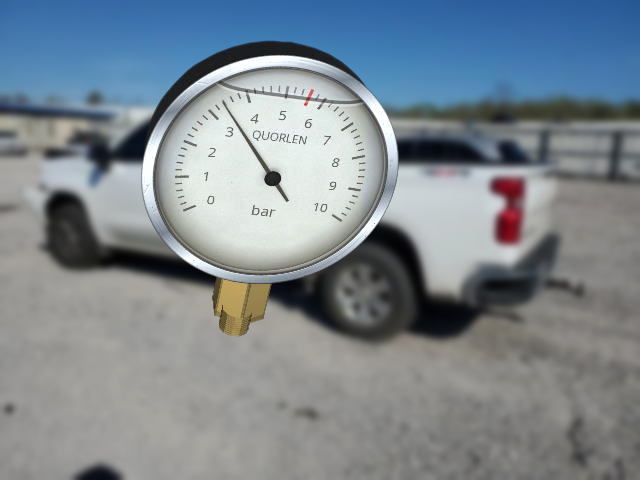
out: **3.4** bar
